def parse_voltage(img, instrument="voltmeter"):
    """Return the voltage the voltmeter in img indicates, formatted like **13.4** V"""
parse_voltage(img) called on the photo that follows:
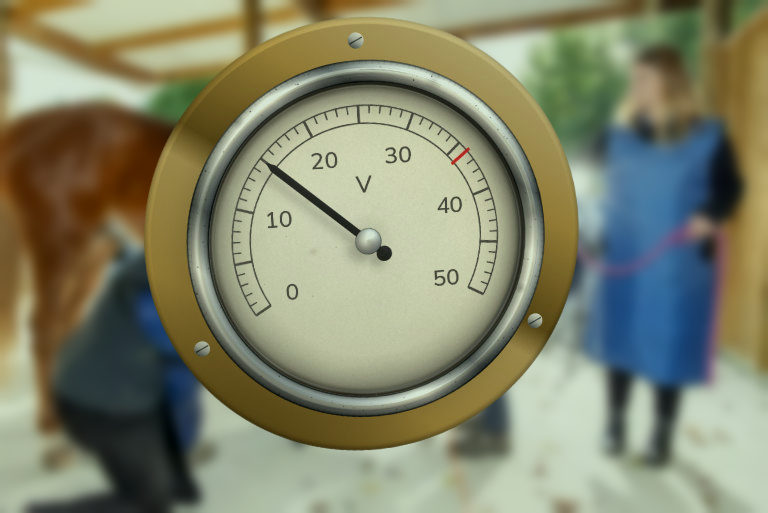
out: **15** V
